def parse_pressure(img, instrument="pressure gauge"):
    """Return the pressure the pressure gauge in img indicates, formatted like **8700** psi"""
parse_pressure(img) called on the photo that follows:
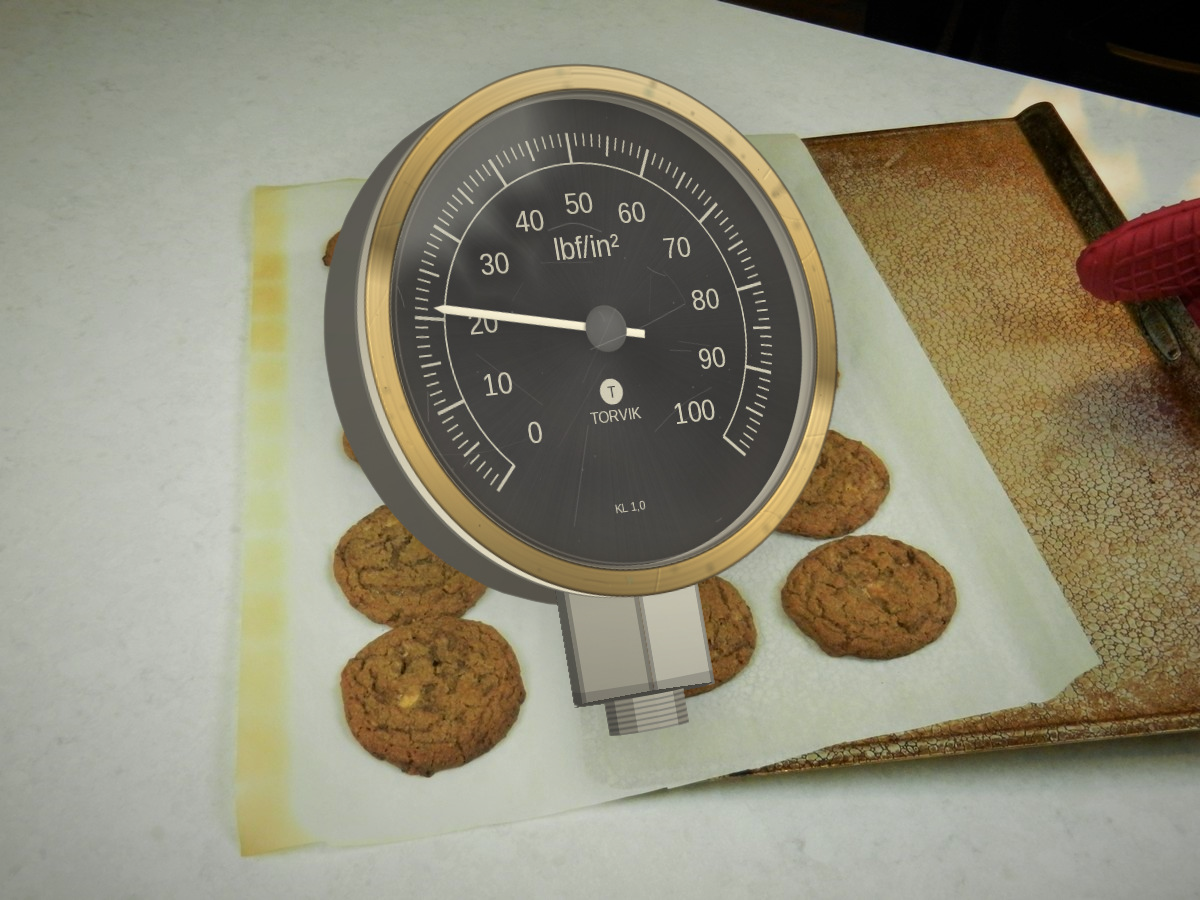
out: **21** psi
